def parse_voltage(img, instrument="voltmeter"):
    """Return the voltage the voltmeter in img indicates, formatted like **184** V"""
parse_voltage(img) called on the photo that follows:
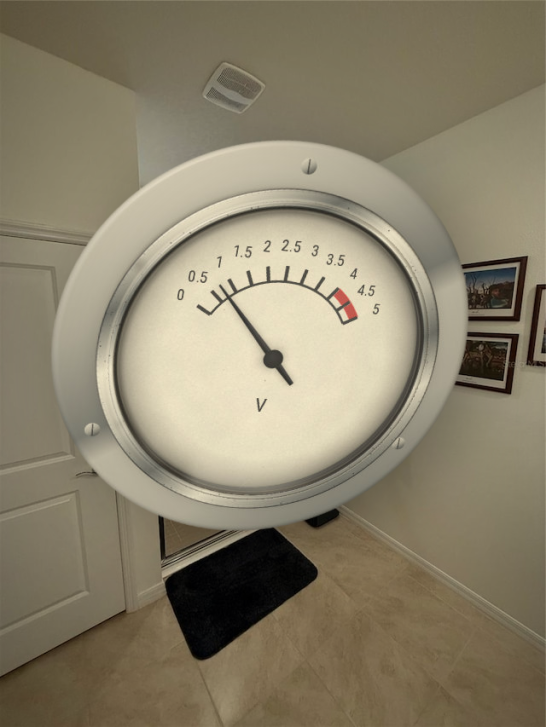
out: **0.75** V
